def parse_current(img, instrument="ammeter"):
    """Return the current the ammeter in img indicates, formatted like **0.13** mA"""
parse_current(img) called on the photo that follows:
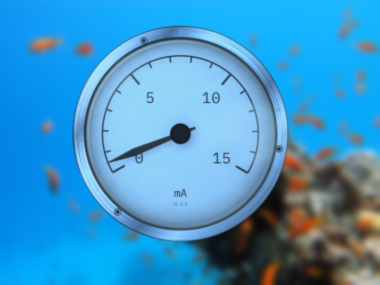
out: **0.5** mA
